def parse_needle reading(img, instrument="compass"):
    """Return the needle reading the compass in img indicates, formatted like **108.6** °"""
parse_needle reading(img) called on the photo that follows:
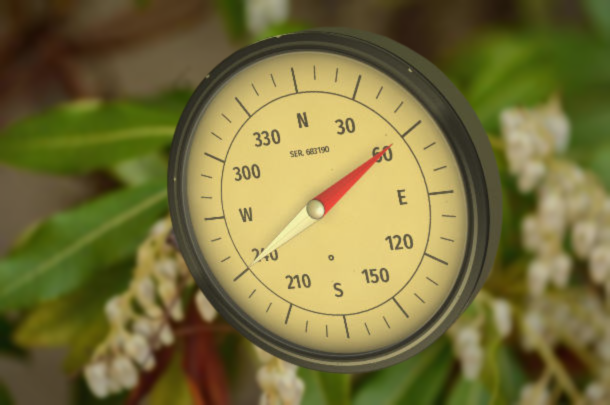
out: **60** °
